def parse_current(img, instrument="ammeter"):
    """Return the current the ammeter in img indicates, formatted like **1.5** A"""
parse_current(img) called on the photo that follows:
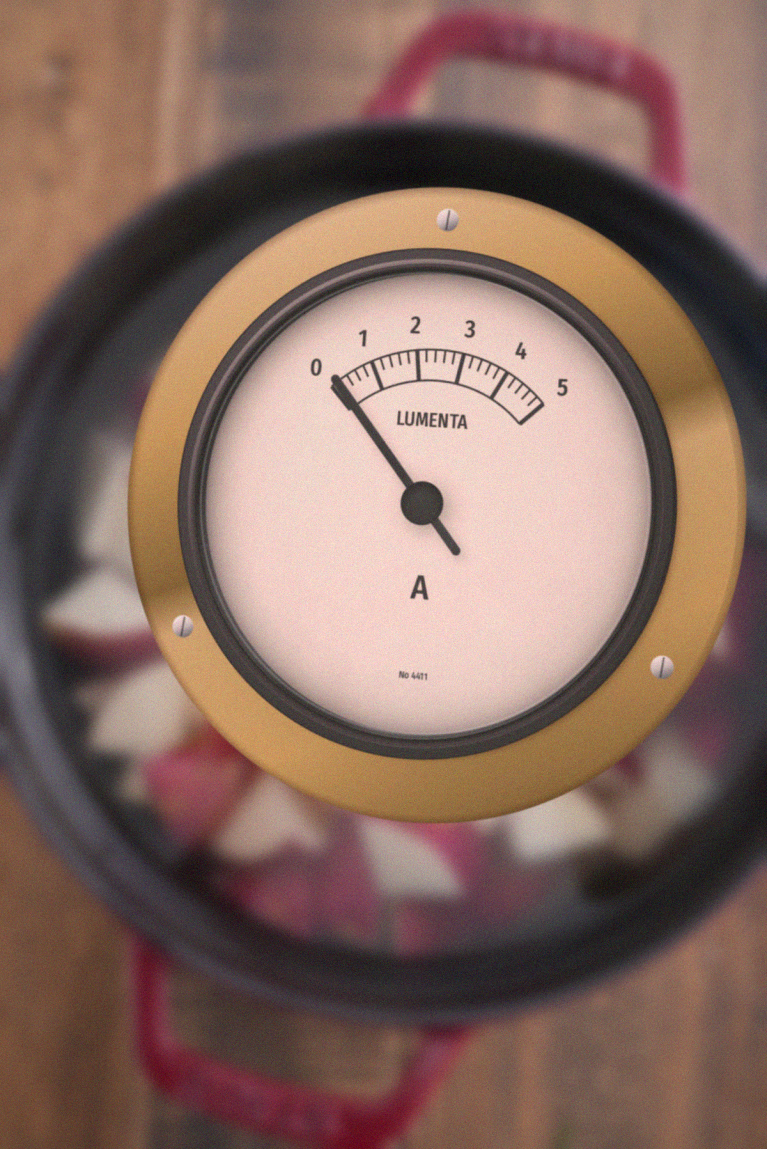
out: **0.2** A
